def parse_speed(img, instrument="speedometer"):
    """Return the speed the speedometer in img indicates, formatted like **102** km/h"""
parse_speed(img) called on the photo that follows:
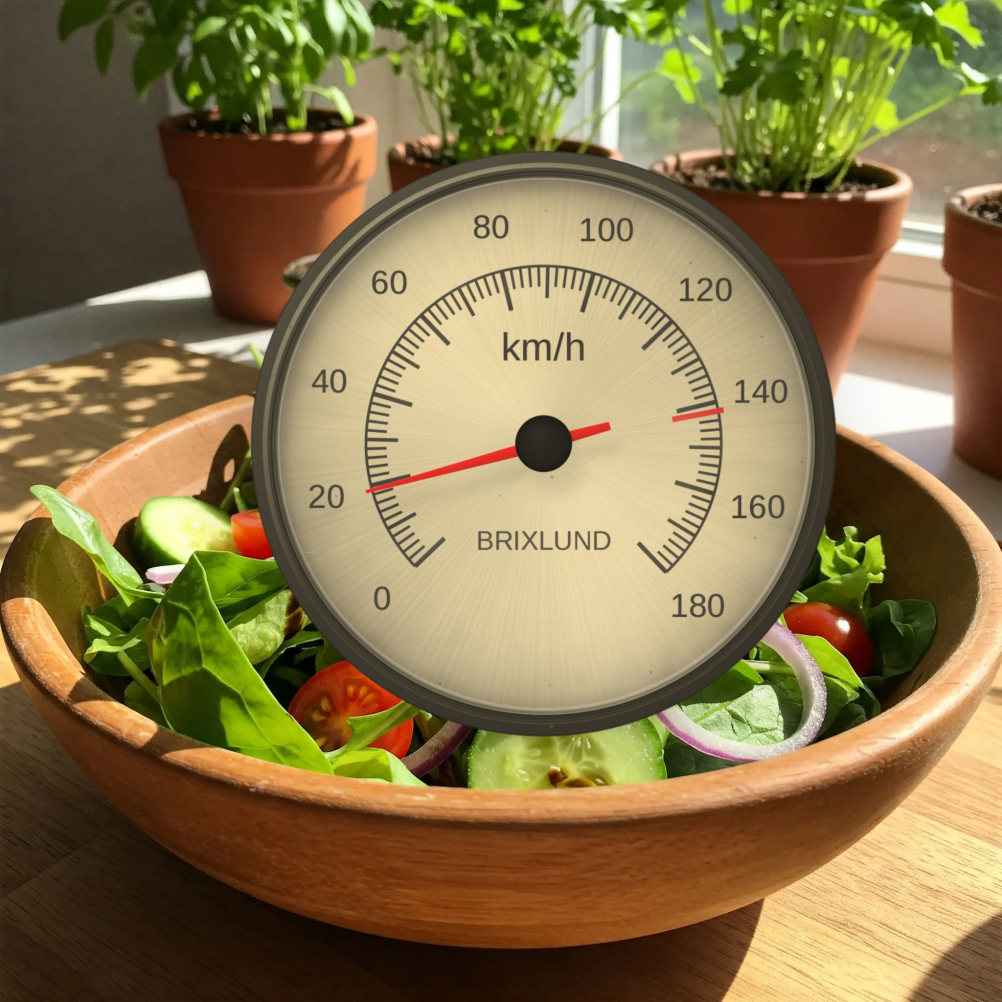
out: **19** km/h
